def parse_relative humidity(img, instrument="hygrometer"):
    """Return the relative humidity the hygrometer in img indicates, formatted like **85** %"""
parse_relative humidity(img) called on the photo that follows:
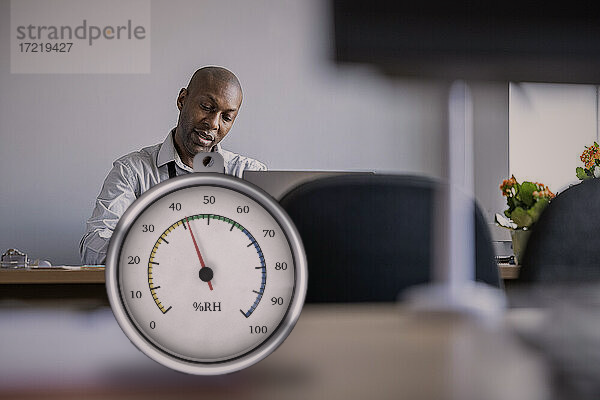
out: **42** %
